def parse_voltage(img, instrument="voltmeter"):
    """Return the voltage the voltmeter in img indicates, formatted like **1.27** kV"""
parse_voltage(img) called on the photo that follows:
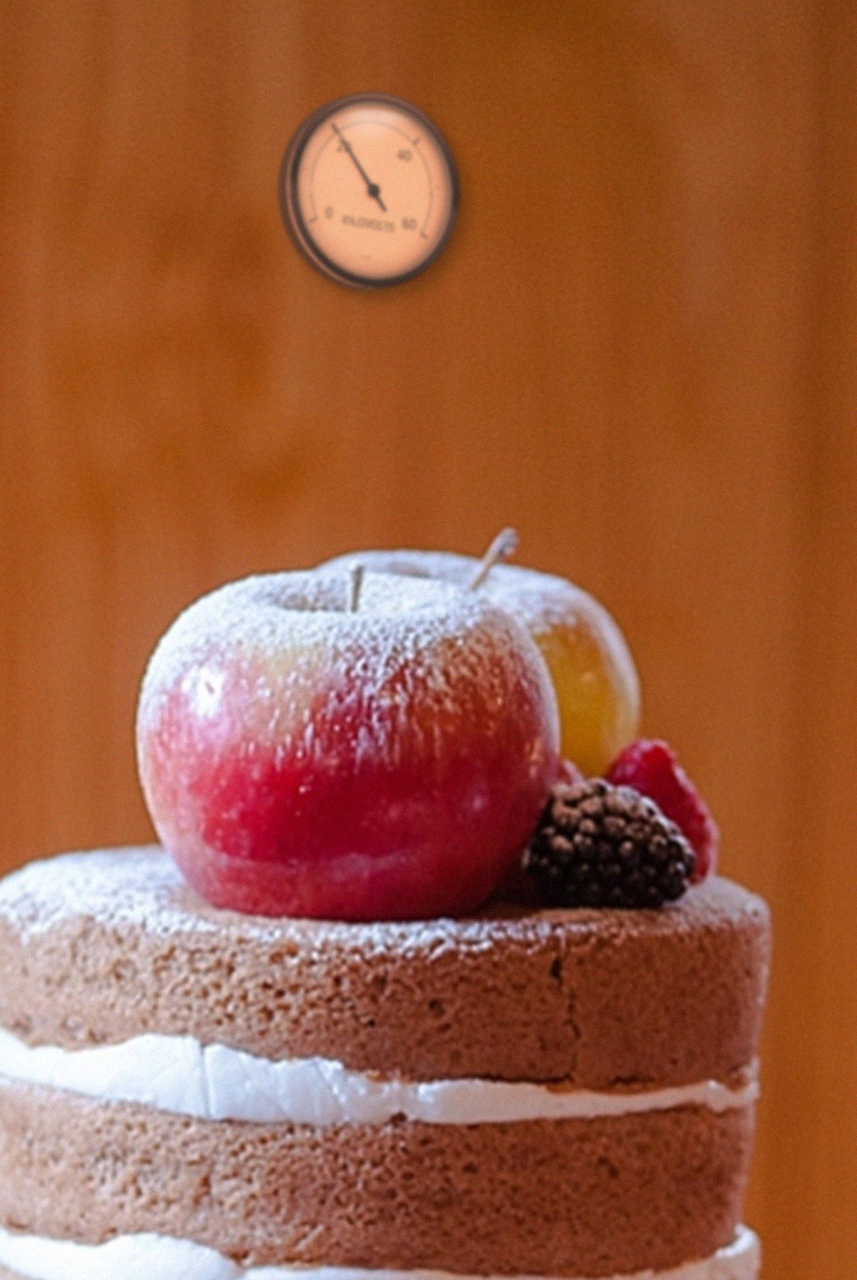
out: **20** kV
